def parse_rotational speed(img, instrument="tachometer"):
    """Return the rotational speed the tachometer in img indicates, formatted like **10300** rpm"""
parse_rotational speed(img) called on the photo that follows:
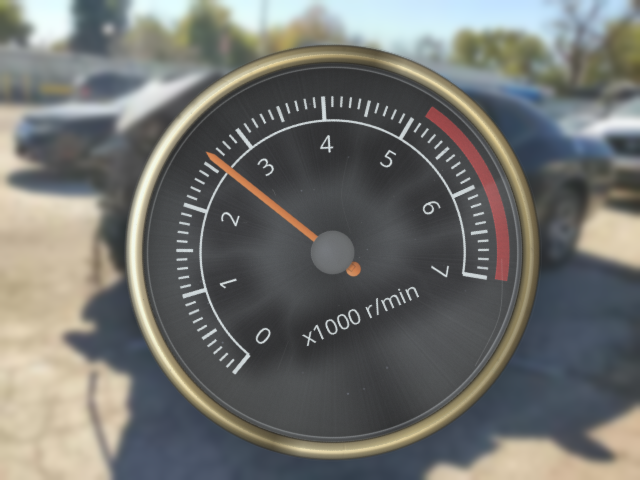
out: **2600** rpm
